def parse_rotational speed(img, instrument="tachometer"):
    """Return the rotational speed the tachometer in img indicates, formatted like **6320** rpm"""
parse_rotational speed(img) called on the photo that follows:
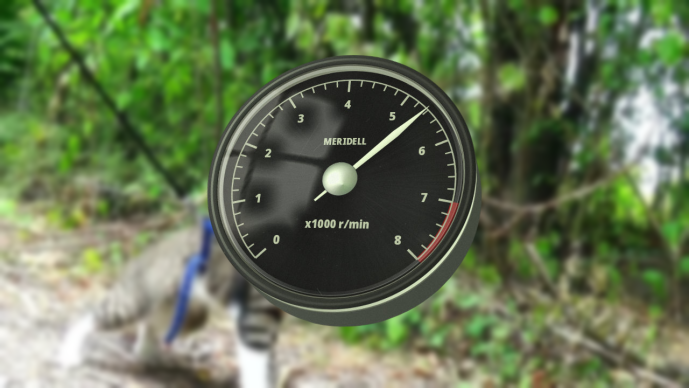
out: **5400** rpm
